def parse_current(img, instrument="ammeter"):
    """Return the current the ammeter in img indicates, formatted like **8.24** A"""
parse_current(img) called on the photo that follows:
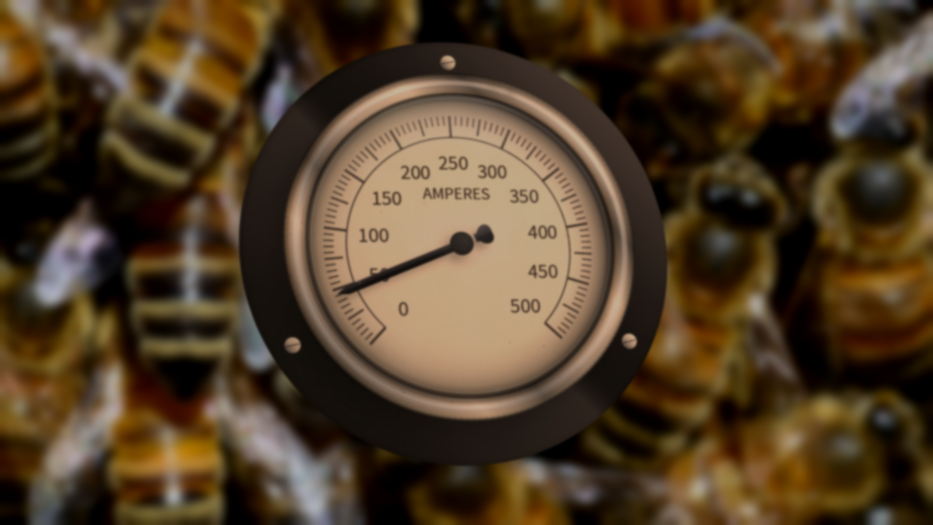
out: **45** A
